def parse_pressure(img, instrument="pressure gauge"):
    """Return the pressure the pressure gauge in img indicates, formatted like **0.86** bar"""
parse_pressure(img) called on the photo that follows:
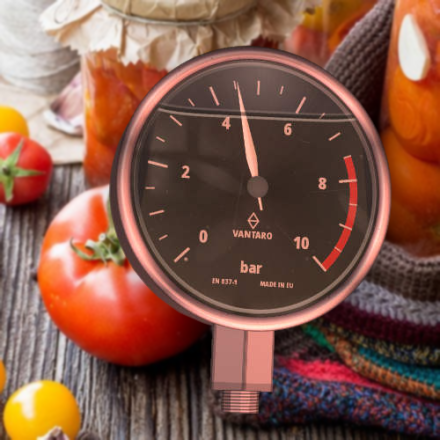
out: **4.5** bar
